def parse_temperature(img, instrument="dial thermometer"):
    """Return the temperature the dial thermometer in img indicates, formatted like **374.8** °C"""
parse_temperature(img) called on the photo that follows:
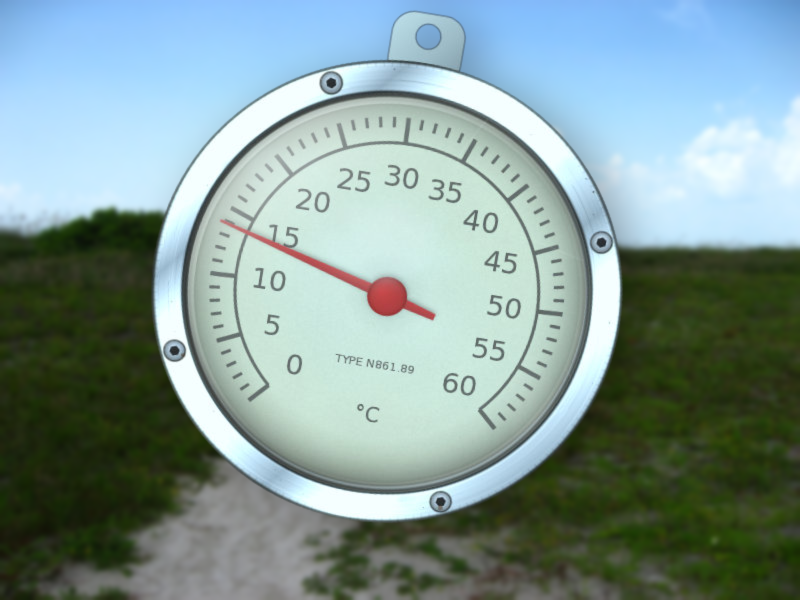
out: **14** °C
